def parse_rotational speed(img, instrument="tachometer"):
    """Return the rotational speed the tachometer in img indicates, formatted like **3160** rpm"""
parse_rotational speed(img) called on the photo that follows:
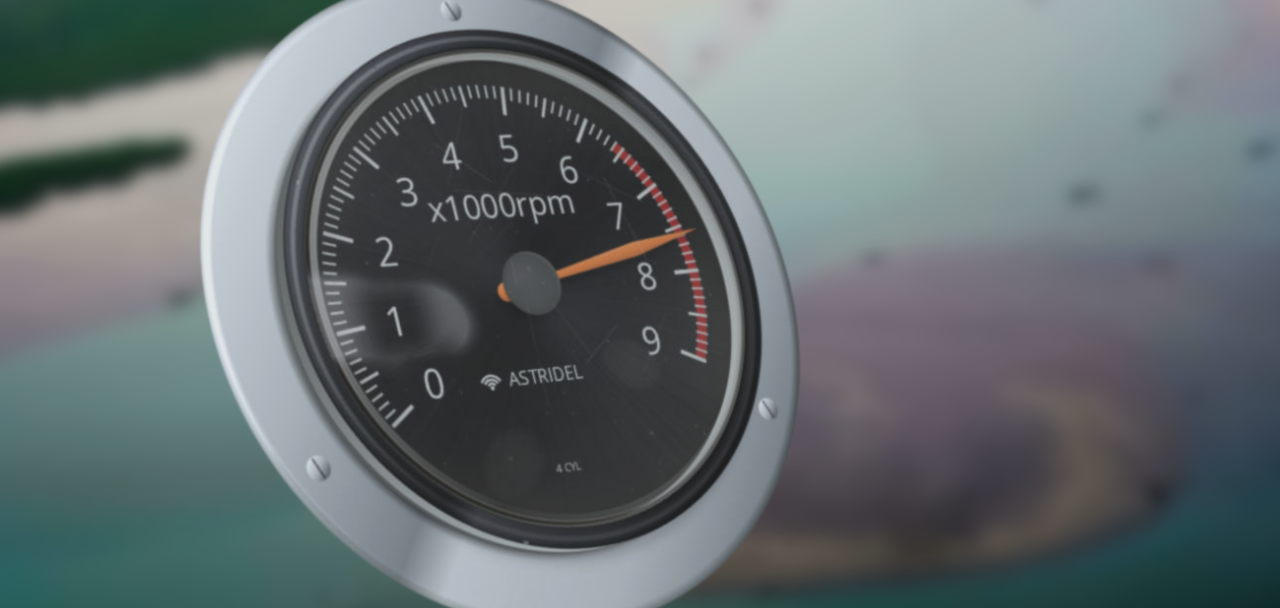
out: **7600** rpm
